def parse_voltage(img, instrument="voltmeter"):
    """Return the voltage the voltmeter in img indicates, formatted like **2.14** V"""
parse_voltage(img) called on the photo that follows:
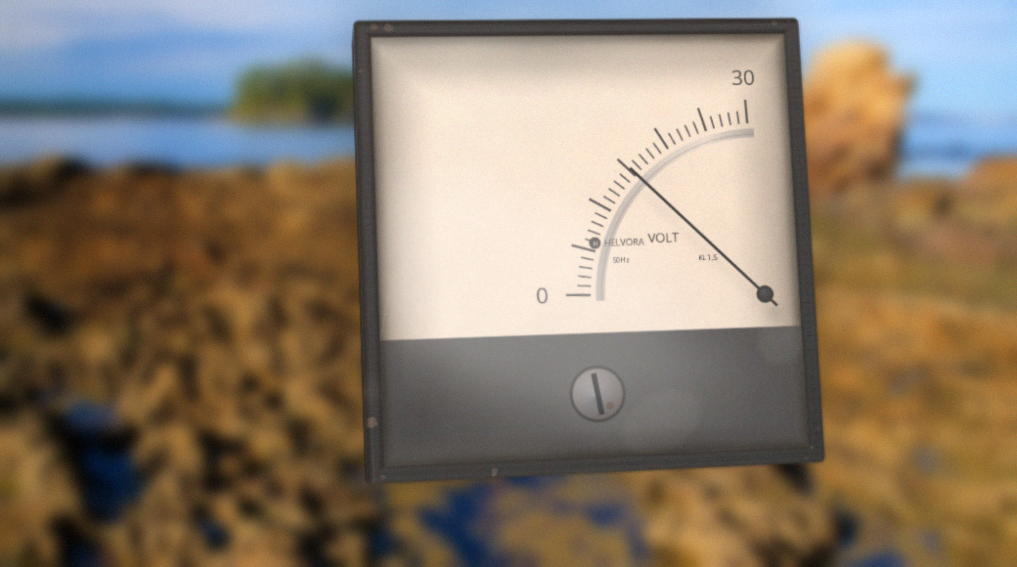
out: **15** V
